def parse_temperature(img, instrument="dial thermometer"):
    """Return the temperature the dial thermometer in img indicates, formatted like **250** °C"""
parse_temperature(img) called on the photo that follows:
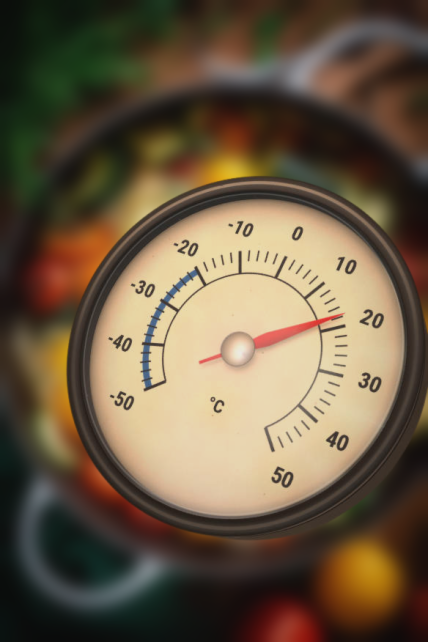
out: **18** °C
